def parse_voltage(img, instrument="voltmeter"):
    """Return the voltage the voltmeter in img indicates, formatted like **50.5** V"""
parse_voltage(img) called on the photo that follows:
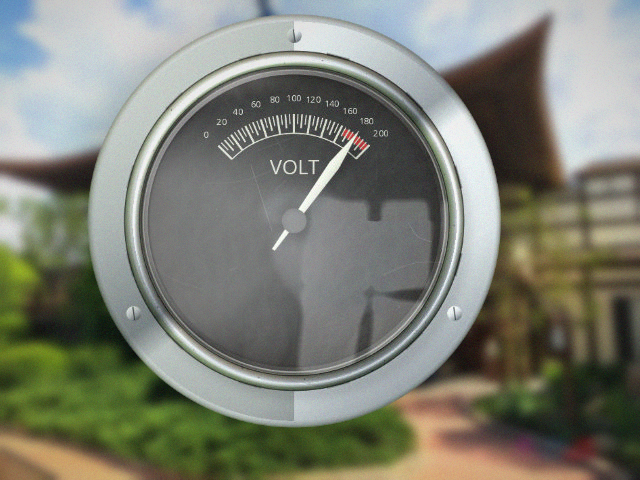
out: **180** V
